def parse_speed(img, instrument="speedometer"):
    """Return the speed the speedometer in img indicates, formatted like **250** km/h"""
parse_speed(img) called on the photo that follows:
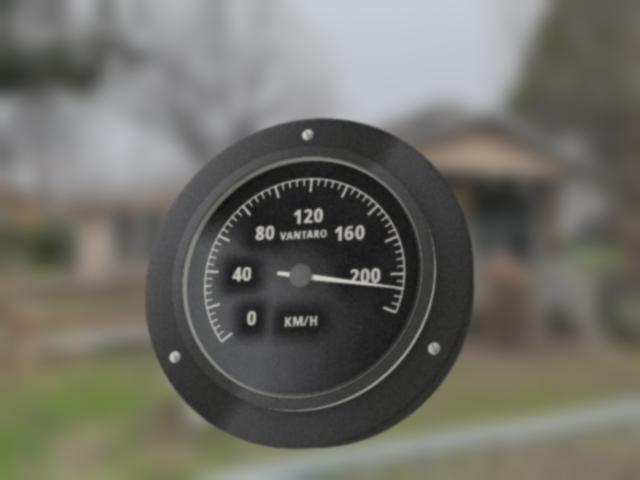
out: **208** km/h
